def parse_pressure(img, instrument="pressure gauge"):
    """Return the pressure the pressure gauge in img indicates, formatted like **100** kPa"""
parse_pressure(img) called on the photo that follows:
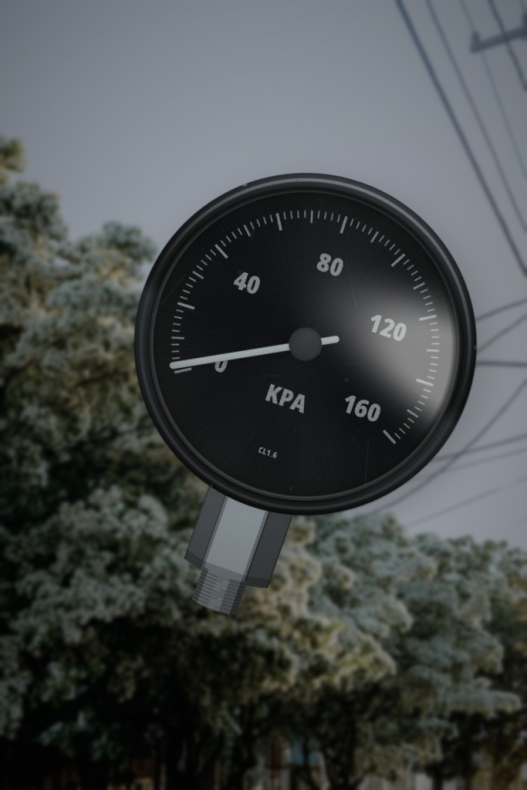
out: **2** kPa
